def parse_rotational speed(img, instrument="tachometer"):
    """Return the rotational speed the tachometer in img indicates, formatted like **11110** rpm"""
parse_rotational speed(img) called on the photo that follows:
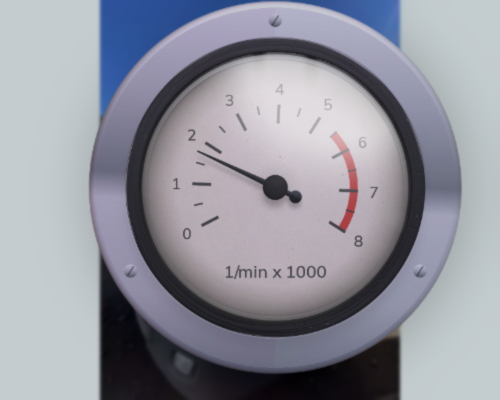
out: **1750** rpm
